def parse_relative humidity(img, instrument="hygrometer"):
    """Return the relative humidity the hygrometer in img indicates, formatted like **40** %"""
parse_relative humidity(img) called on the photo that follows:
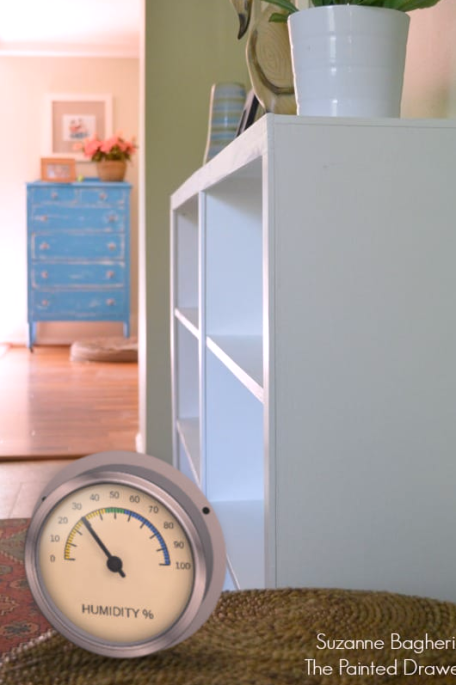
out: **30** %
